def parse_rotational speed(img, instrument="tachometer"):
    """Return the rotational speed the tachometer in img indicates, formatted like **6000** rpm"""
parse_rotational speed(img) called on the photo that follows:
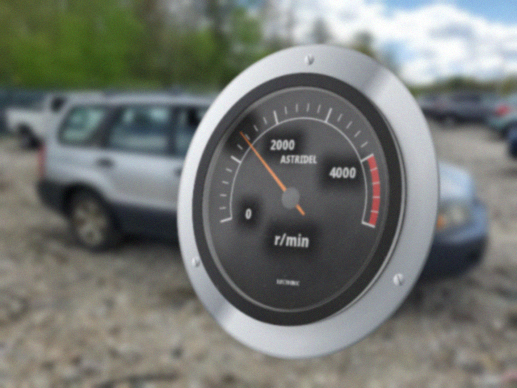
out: **1400** rpm
